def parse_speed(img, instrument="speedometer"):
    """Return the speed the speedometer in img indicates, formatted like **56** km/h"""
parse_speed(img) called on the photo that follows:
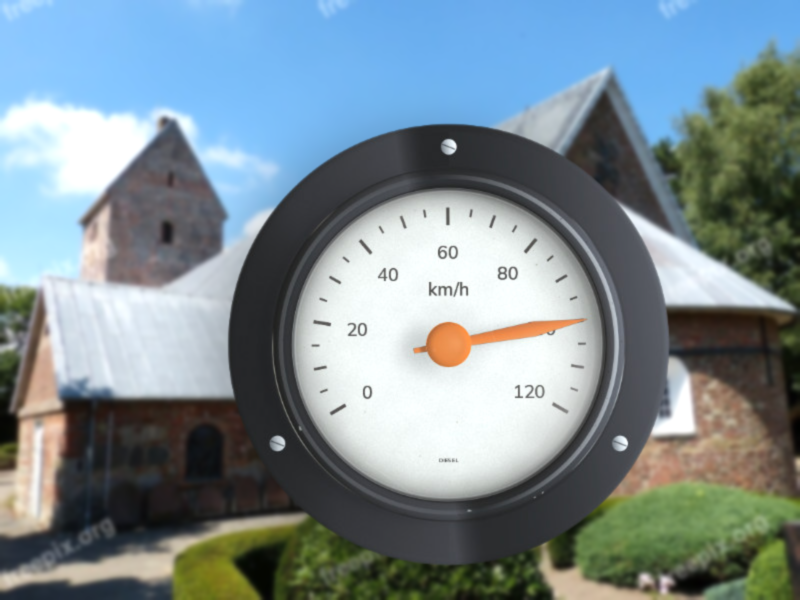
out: **100** km/h
